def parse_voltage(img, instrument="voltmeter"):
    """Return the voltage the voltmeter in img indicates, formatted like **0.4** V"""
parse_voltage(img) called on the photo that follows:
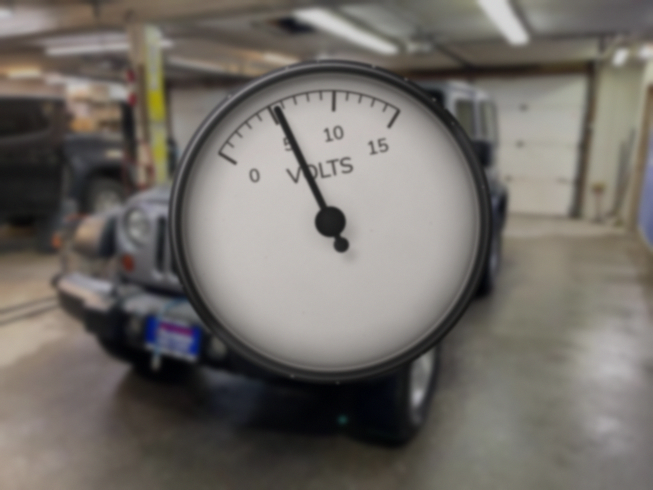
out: **5.5** V
